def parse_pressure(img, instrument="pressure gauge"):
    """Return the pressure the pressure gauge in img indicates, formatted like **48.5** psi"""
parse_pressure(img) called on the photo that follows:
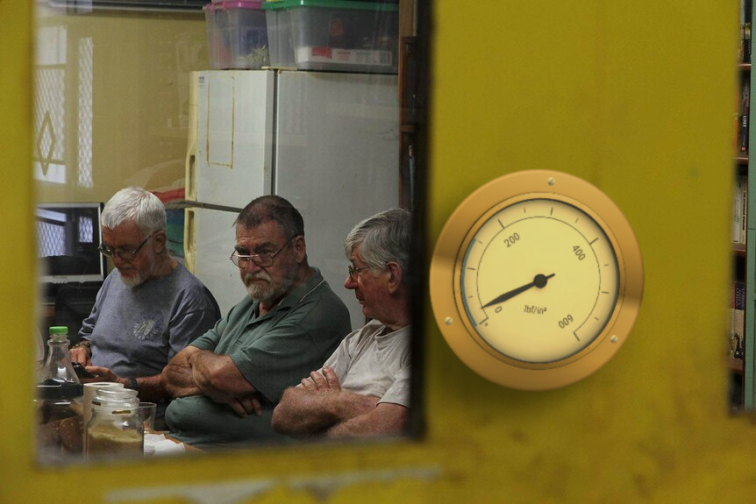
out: **25** psi
